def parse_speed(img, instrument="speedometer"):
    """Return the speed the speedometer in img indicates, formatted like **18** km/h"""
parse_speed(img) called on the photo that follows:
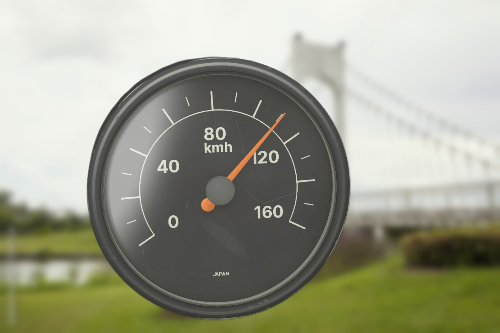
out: **110** km/h
